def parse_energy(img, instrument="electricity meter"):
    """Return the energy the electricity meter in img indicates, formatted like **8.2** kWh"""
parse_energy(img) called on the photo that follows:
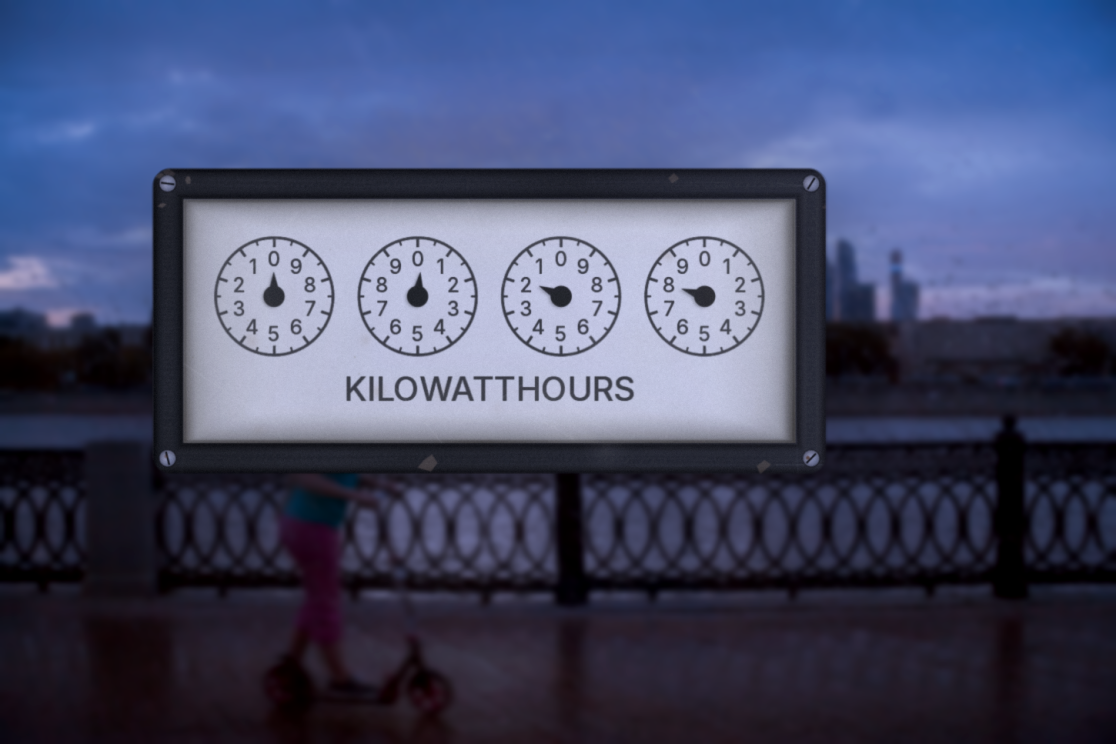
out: **18** kWh
